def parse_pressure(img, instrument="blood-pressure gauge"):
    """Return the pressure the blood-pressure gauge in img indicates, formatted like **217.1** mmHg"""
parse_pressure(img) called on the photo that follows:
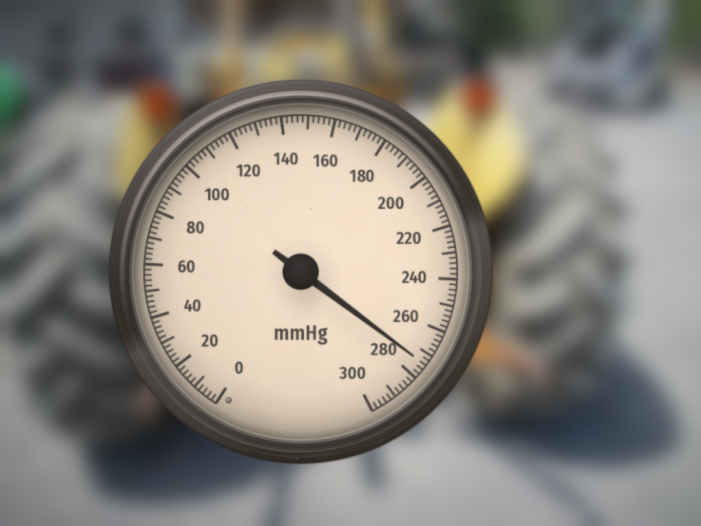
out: **274** mmHg
